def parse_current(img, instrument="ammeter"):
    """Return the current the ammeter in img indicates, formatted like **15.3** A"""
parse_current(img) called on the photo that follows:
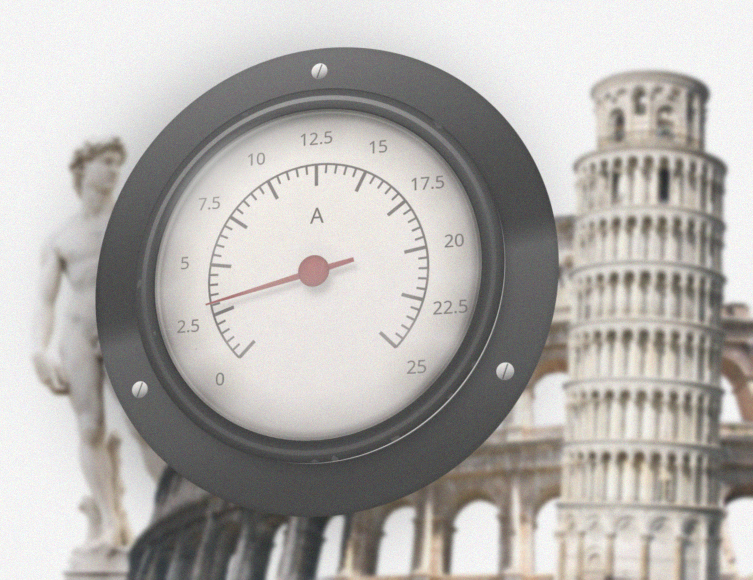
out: **3** A
